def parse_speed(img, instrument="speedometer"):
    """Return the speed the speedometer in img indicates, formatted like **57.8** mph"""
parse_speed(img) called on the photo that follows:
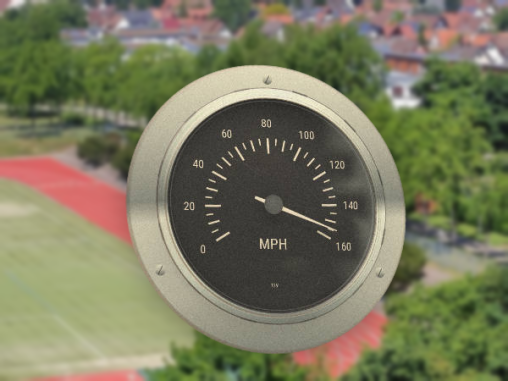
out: **155** mph
